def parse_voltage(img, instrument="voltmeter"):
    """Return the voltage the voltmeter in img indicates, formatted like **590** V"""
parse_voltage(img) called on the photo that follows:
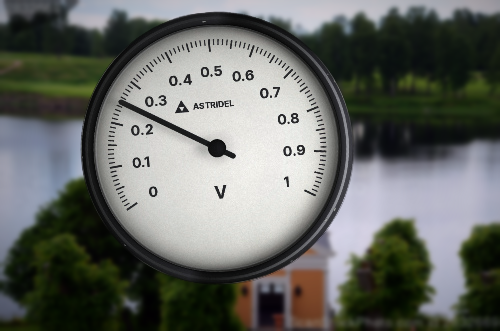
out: **0.25** V
